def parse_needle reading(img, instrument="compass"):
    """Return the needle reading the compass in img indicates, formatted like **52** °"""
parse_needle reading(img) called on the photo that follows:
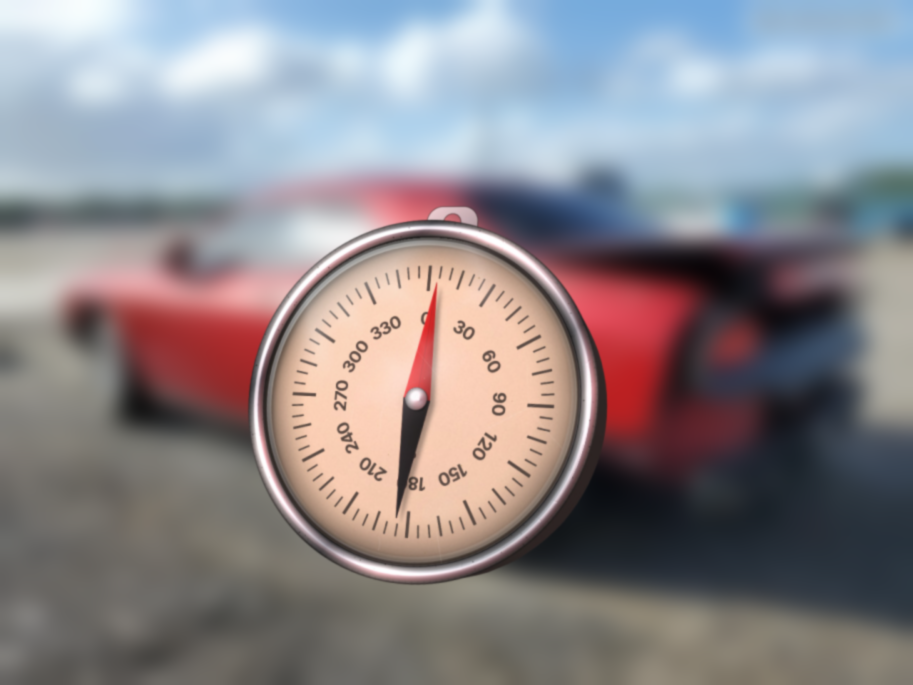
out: **5** °
